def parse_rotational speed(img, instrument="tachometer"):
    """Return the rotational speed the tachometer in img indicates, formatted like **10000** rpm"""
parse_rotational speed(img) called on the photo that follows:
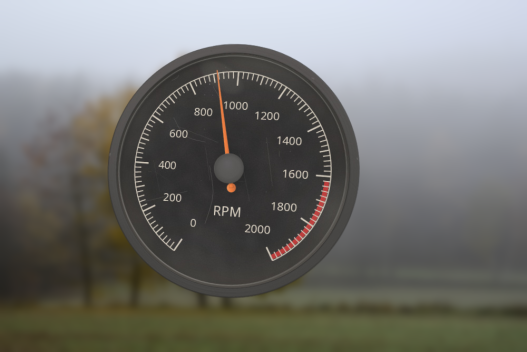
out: **920** rpm
